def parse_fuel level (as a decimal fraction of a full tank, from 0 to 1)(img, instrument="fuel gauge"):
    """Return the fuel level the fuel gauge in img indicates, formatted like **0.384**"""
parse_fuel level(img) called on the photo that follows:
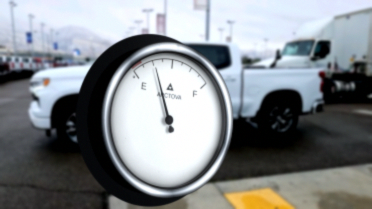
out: **0.25**
